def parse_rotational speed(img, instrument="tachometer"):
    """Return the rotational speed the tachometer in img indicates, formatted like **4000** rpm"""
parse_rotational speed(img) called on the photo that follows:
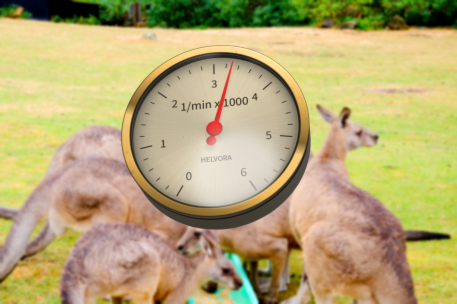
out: **3300** rpm
